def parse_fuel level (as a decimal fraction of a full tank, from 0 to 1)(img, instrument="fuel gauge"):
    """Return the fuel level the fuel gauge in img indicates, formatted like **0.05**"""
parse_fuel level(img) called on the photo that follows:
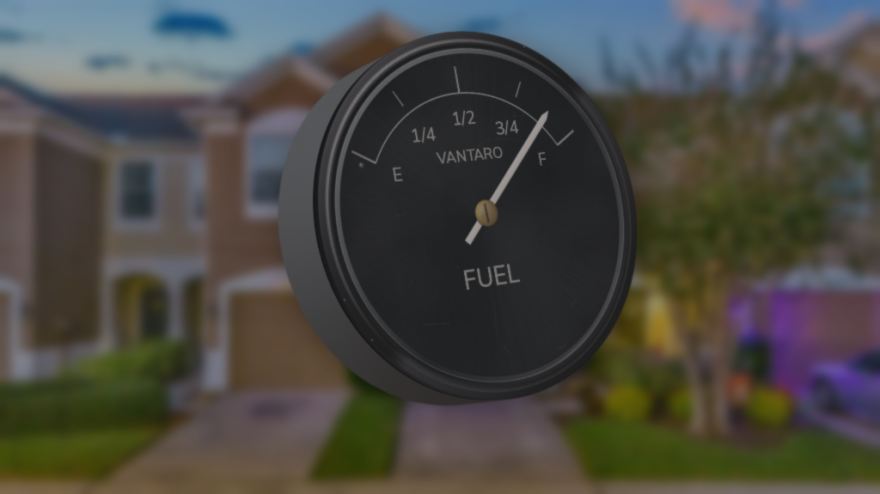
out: **0.875**
